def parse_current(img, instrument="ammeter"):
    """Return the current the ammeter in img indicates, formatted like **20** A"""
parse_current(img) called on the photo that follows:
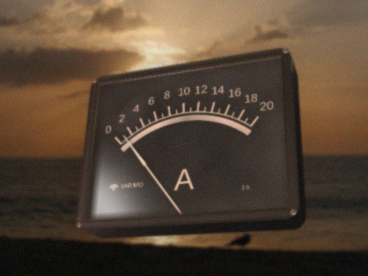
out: **1** A
